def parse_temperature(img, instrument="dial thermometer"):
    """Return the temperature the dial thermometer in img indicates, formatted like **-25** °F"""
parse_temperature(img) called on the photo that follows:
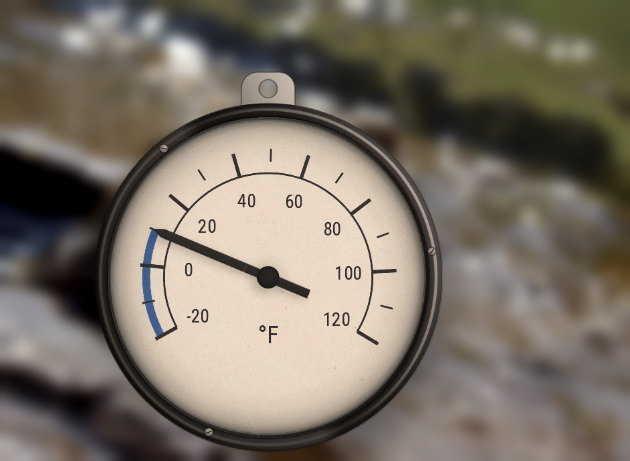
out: **10** °F
